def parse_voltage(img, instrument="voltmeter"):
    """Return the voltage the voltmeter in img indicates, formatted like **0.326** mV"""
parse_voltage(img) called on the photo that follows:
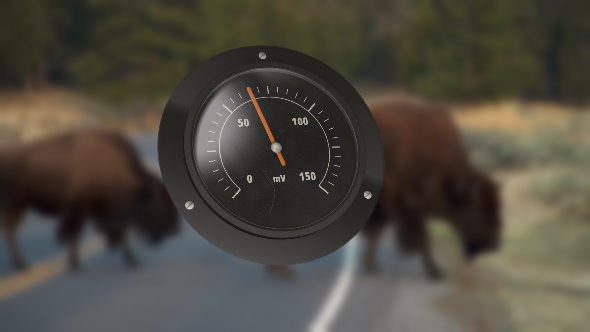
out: **65** mV
